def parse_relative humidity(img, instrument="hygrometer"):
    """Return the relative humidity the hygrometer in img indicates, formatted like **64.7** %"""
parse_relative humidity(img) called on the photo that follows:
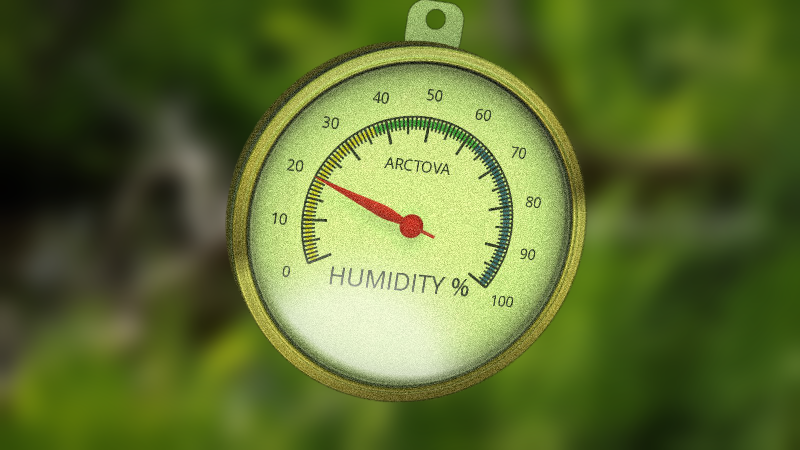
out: **20** %
